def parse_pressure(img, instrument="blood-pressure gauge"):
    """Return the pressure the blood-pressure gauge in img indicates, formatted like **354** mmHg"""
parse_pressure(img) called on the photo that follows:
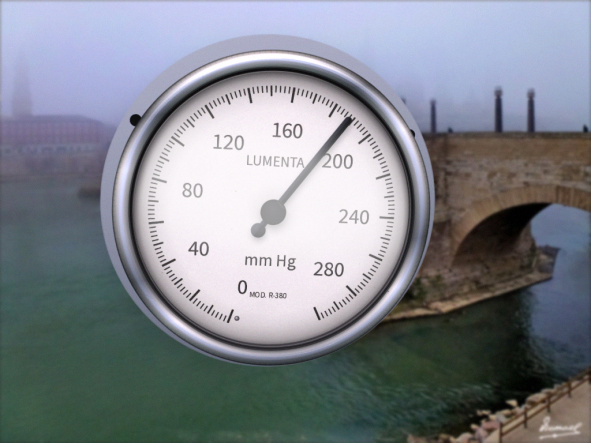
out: **188** mmHg
